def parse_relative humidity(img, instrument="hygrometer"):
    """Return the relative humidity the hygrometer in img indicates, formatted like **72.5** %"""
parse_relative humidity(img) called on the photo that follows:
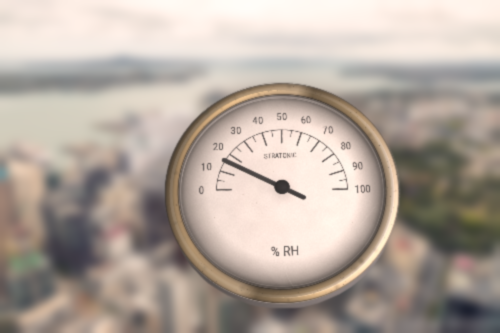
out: **15** %
